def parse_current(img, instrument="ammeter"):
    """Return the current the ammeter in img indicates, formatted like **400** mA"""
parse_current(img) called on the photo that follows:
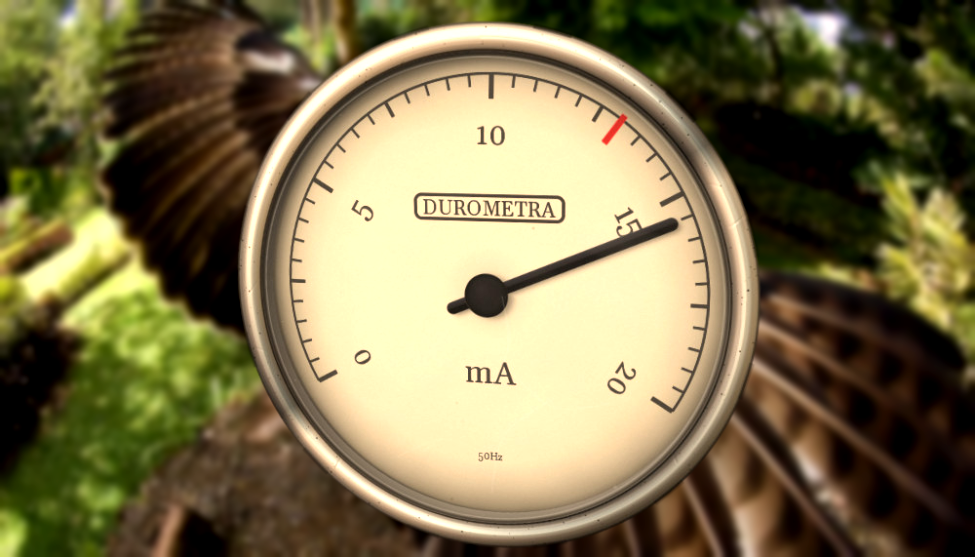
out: **15.5** mA
